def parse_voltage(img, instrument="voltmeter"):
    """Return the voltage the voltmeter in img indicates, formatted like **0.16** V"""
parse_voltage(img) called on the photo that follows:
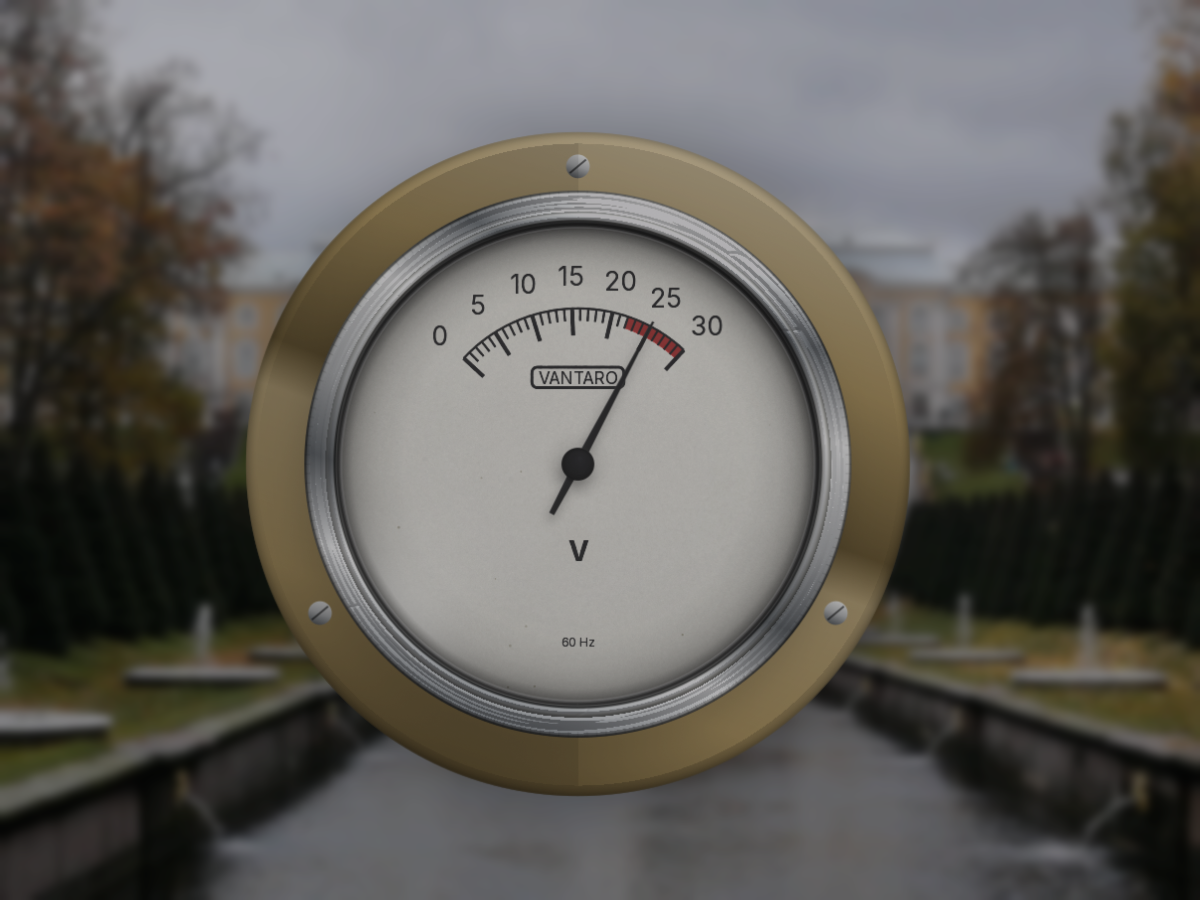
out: **25** V
